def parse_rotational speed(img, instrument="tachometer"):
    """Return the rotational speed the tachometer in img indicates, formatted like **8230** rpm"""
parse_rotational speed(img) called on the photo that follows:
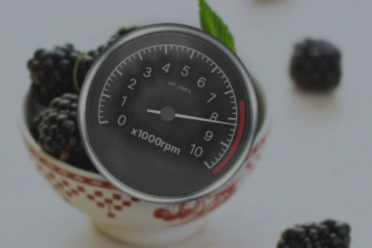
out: **8200** rpm
